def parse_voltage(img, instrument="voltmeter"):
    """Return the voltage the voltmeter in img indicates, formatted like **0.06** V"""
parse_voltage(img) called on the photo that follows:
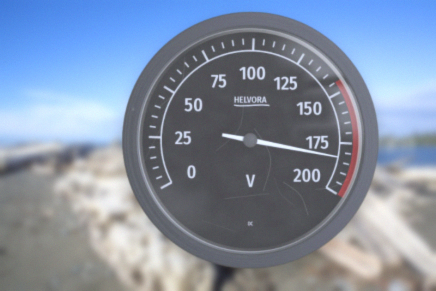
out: **182.5** V
